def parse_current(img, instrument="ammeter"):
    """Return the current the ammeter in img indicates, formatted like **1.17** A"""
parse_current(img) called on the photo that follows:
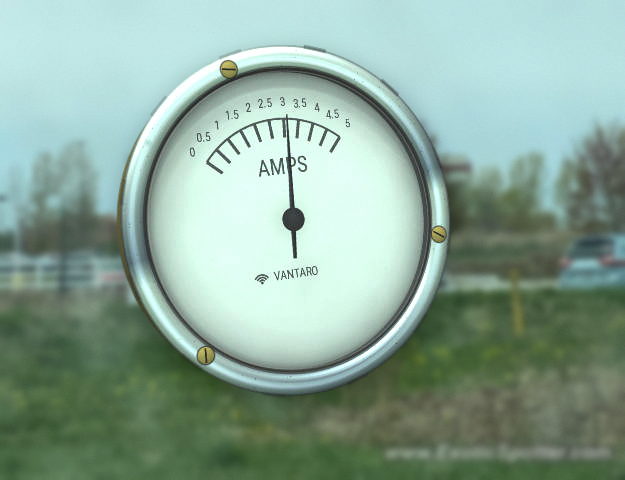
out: **3** A
